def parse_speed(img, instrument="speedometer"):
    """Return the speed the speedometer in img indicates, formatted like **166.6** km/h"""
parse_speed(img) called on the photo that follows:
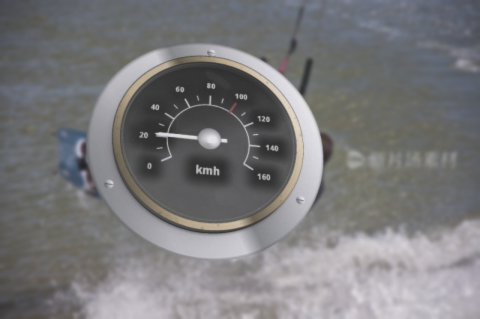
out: **20** km/h
